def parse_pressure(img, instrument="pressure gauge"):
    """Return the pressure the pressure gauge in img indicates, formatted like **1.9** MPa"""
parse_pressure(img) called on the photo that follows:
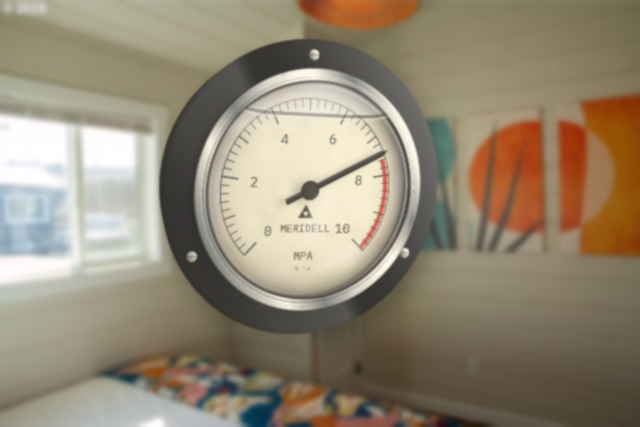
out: **7.4** MPa
